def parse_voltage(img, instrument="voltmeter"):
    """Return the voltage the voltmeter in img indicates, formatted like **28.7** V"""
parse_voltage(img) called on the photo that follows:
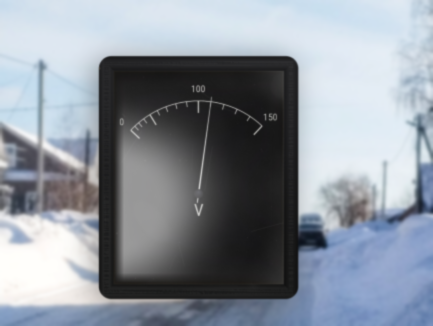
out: **110** V
